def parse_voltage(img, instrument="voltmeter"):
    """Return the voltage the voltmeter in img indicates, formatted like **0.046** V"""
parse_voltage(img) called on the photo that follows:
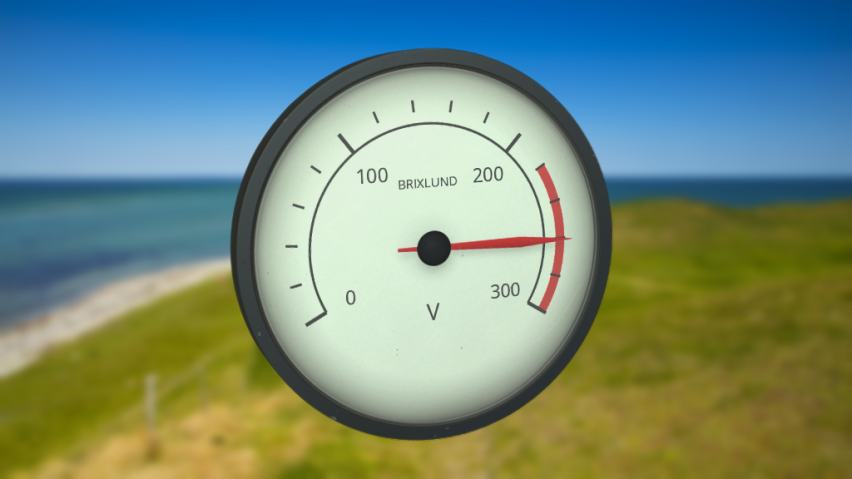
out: **260** V
